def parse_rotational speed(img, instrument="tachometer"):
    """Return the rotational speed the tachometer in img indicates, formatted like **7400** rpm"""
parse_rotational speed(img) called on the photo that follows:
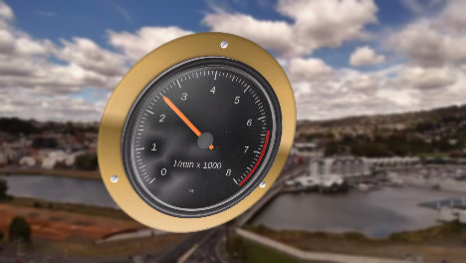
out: **2500** rpm
